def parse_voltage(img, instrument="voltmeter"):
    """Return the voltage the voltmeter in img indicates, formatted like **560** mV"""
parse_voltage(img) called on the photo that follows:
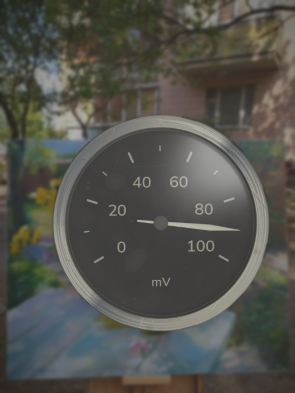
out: **90** mV
